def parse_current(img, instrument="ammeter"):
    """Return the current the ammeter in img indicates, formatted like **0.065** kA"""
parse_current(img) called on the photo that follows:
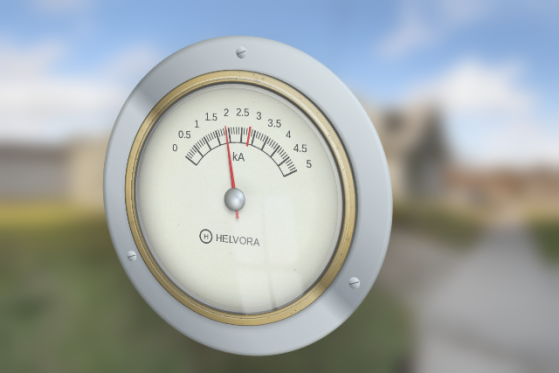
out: **2** kA
